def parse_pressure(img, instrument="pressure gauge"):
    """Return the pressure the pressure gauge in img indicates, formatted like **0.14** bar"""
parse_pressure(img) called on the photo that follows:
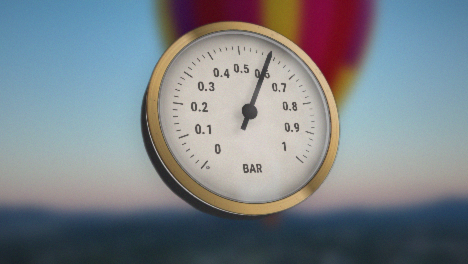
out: **0.6** bar
